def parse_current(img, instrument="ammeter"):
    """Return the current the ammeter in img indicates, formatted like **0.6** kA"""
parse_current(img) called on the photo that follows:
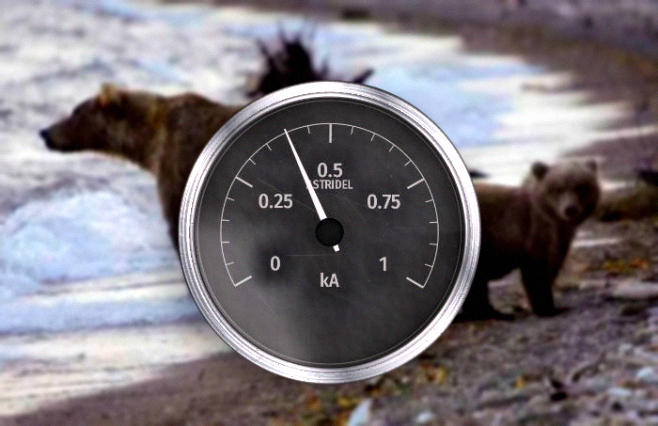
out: **0.4** kA
